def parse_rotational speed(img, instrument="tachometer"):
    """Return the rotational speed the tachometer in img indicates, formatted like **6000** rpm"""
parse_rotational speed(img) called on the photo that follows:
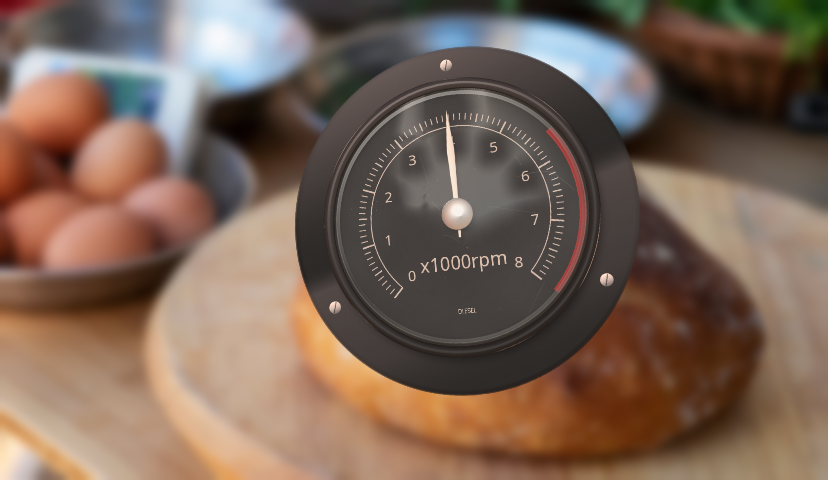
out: **4000** rpm
